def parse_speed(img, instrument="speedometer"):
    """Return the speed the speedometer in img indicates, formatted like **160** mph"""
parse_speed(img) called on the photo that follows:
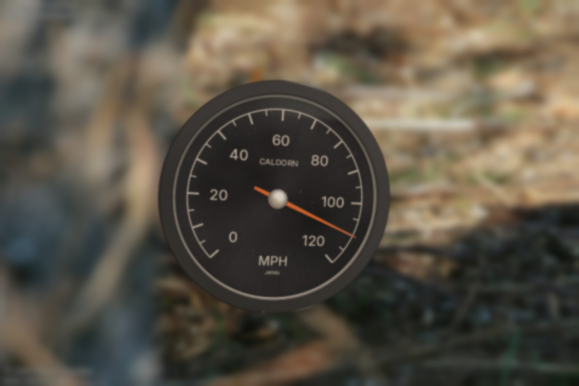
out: **110** mph
